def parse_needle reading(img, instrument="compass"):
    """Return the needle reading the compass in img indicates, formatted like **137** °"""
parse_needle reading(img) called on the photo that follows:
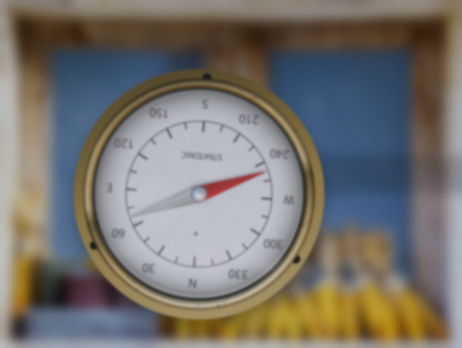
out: **247.5** °
